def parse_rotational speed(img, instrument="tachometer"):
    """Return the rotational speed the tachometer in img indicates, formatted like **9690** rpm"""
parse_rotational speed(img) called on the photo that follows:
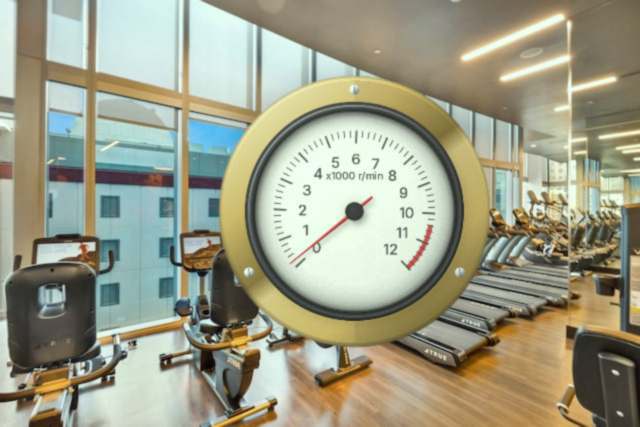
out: **200** rpm
